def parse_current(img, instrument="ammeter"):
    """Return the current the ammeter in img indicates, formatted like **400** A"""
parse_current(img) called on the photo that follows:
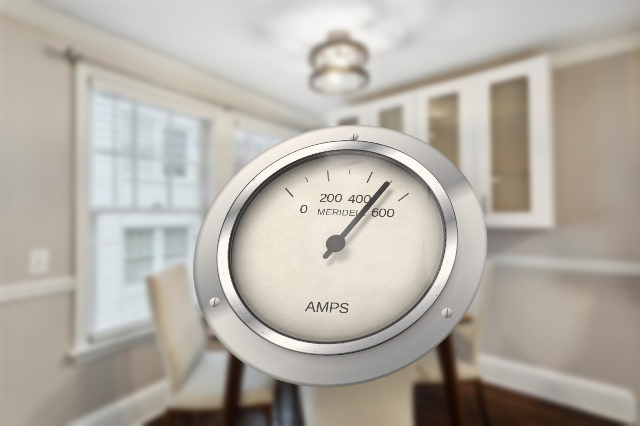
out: **500** A
